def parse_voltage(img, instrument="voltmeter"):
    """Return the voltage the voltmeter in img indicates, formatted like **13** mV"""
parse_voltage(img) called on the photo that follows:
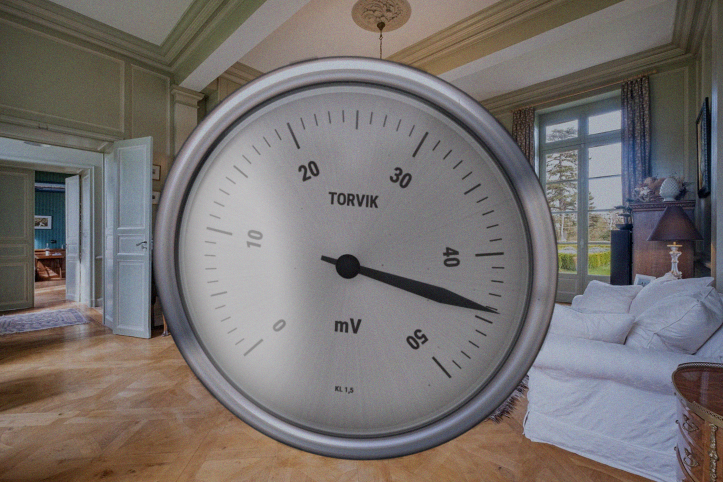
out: **44** mV
